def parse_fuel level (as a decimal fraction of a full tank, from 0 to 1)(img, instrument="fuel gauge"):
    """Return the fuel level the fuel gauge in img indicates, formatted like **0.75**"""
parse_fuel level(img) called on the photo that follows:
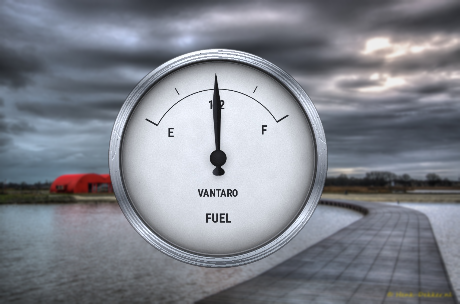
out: **0.5**
